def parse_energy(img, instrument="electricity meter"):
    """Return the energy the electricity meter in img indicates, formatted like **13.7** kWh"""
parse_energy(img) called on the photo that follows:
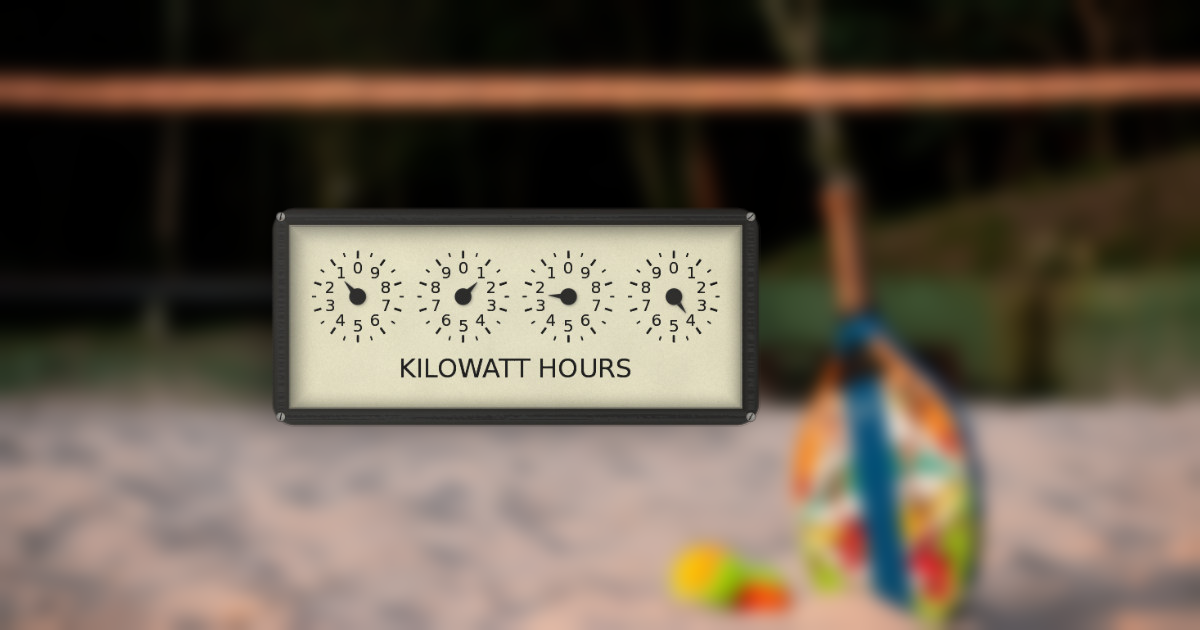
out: **1124** kWh
